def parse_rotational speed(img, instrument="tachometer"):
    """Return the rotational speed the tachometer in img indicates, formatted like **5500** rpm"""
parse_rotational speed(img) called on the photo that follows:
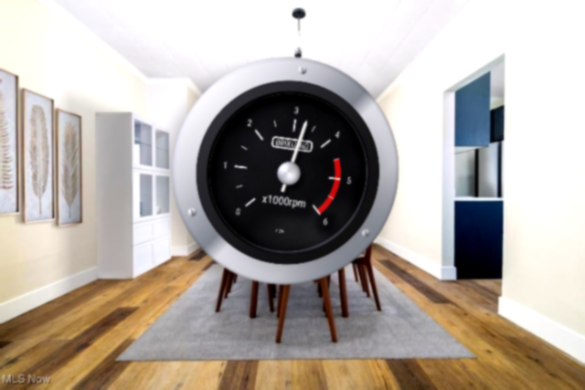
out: **3250** rpm
